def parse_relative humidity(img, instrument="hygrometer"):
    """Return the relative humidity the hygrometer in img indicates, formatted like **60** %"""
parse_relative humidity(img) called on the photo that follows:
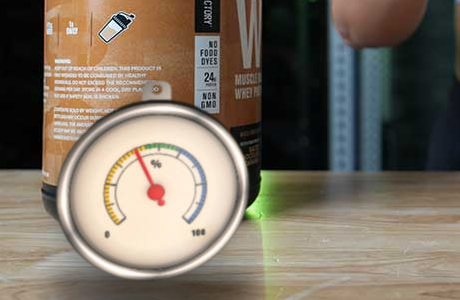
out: **40** %
